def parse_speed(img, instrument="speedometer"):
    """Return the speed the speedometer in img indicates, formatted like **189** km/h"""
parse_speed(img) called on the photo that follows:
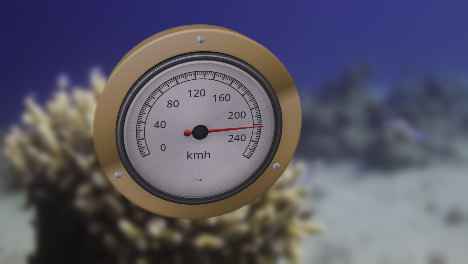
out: **220** km/h
